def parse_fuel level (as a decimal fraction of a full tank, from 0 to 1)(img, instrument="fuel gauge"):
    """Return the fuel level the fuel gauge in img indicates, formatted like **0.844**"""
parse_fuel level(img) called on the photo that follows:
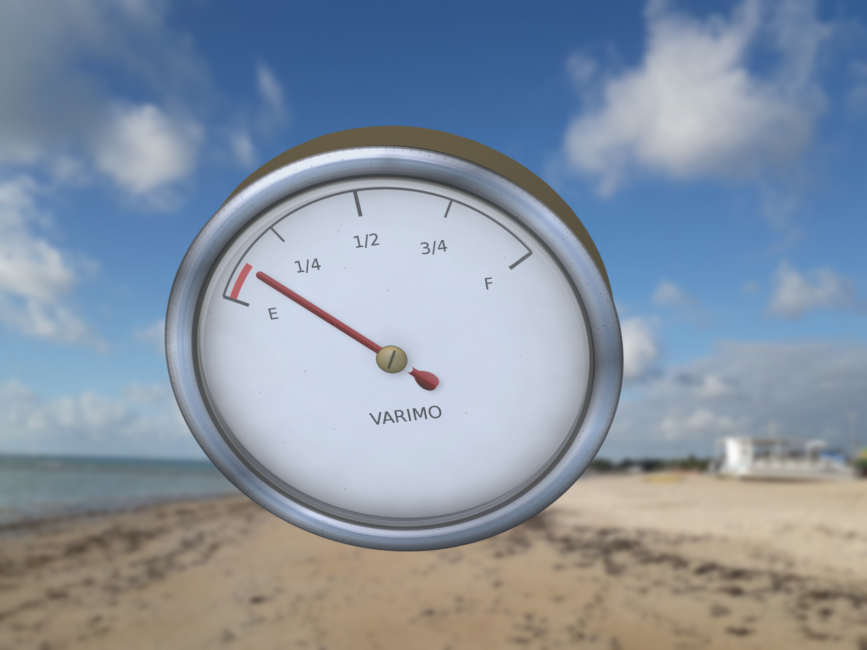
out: **0.125**
